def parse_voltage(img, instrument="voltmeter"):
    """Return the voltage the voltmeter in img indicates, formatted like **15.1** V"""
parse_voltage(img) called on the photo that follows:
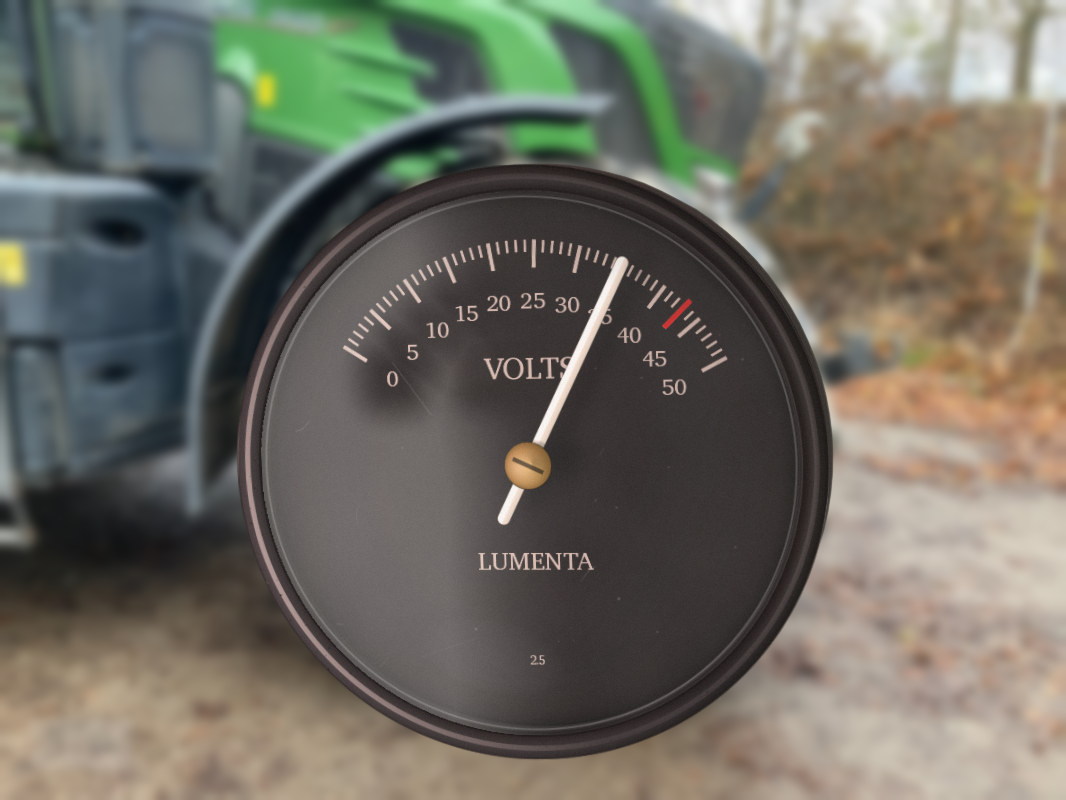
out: **35** V
